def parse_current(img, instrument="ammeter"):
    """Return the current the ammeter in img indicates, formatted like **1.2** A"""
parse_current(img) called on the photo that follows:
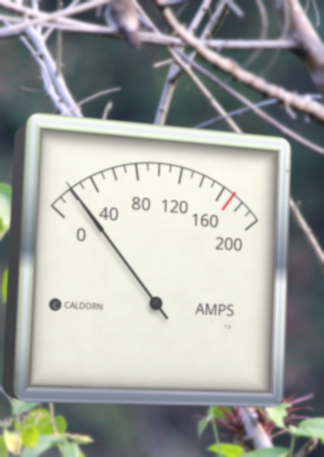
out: **20** A
